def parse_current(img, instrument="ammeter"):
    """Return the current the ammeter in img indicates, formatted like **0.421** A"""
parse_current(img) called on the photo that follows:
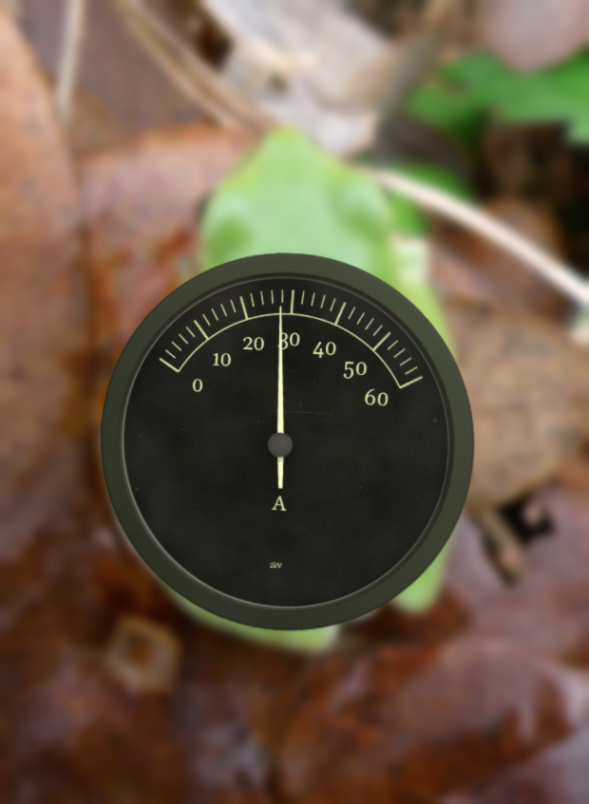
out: **28** A
